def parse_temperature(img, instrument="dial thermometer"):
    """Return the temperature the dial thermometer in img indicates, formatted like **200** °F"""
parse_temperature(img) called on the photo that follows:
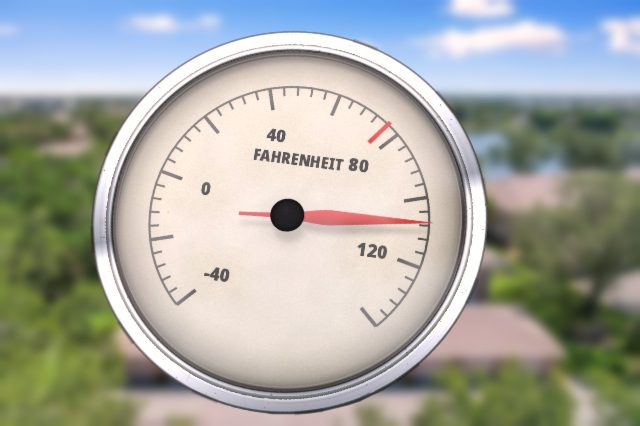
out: **108** °F
